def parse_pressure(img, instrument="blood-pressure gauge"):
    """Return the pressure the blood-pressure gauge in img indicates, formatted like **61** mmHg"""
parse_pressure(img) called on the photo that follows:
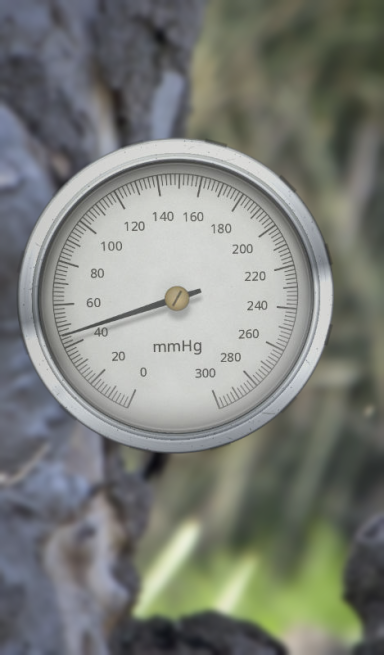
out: **46** mmHg
